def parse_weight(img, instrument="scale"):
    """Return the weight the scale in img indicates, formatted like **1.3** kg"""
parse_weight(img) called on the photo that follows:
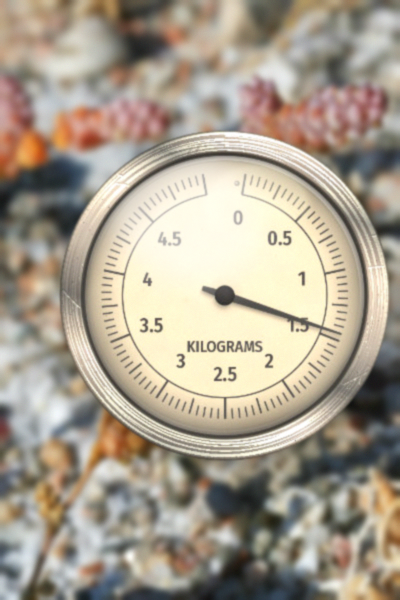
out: **1.45** kg
